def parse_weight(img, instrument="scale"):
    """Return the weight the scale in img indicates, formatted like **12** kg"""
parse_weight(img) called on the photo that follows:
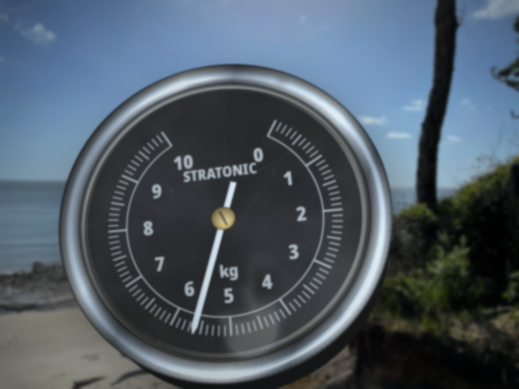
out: **5.6** kg
